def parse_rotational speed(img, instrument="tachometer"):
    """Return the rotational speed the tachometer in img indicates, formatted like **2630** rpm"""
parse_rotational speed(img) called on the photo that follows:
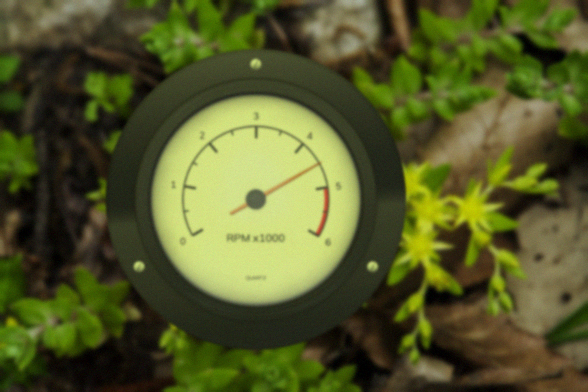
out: **4500** rpm
